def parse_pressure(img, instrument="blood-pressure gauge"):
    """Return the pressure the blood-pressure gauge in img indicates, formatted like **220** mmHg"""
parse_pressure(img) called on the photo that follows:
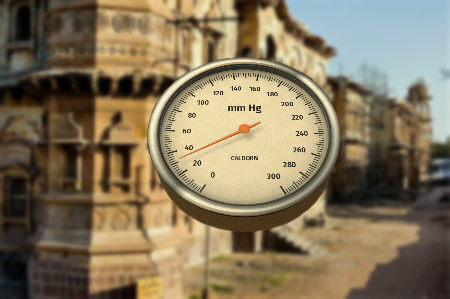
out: **30** mmHg
